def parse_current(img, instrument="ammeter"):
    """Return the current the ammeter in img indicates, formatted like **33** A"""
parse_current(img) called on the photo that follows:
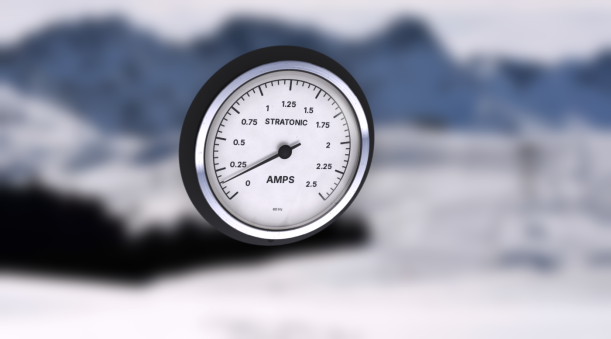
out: **0.15** A
